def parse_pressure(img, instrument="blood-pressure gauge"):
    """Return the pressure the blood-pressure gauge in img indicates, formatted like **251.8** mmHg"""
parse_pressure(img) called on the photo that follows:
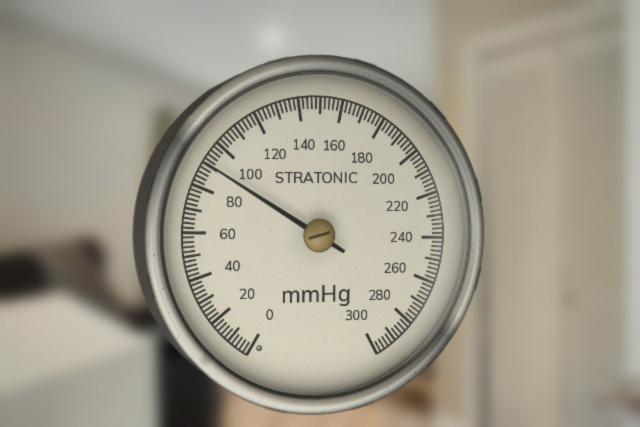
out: **90** mmHg
